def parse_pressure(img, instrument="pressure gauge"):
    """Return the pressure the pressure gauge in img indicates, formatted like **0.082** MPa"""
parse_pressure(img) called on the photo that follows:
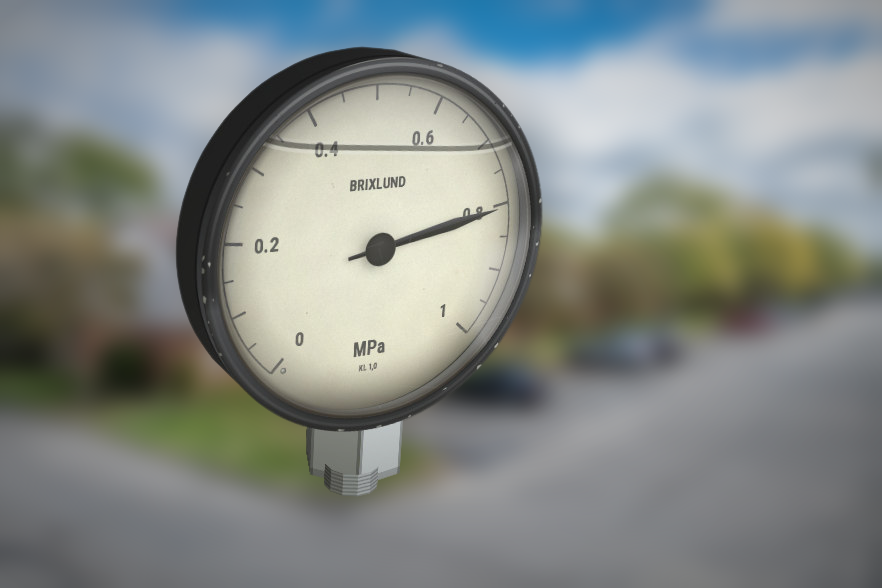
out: **0.8** MPa
